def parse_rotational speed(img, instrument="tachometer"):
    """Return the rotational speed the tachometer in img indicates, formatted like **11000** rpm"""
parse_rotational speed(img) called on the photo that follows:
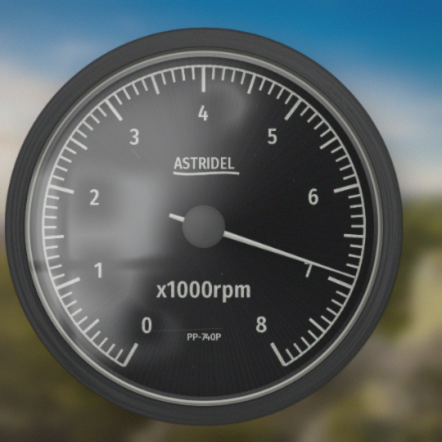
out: **6900** rpm
